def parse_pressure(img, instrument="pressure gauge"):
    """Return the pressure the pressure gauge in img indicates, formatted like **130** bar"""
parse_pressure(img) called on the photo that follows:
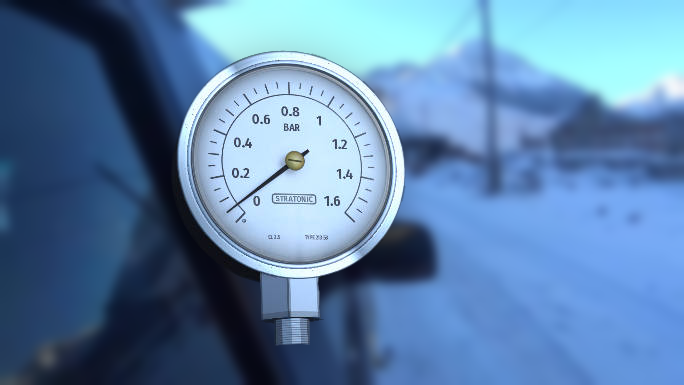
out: **0.05** bar
